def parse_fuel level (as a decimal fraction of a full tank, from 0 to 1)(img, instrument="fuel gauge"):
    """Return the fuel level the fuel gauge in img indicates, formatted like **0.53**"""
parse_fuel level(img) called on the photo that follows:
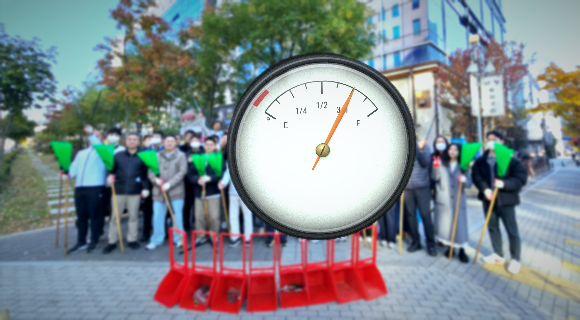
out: **0.75**
